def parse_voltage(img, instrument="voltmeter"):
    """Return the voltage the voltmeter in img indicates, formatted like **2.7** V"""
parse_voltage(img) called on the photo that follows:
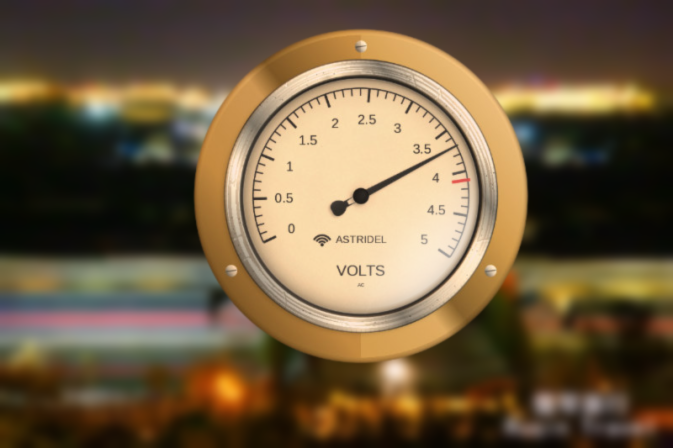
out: **3.7** V
